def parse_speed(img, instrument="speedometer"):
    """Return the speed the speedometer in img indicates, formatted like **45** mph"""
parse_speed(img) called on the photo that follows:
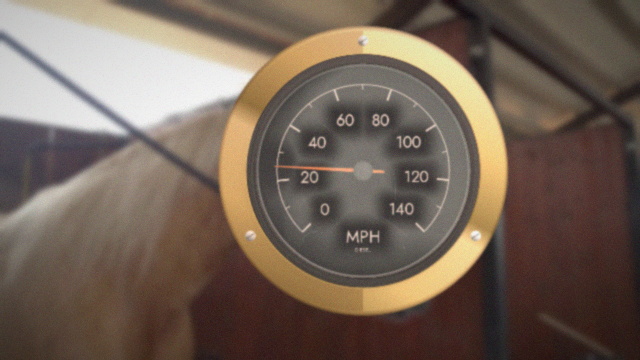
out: **25** mph
